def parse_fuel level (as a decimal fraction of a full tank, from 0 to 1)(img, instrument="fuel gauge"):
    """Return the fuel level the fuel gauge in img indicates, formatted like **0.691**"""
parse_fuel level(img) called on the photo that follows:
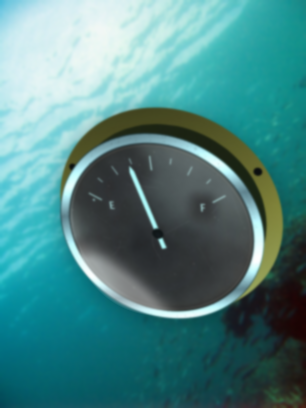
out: **0.375**
